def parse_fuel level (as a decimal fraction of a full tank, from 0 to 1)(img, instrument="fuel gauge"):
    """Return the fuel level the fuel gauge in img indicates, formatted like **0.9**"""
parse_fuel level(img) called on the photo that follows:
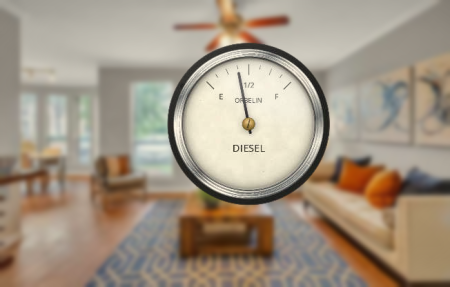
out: **0.375**
